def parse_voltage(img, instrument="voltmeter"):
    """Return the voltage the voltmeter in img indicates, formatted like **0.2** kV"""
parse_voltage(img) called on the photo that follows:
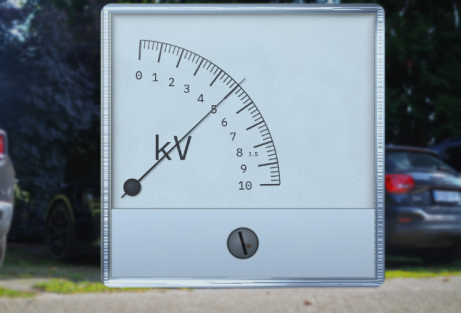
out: **5** kV
